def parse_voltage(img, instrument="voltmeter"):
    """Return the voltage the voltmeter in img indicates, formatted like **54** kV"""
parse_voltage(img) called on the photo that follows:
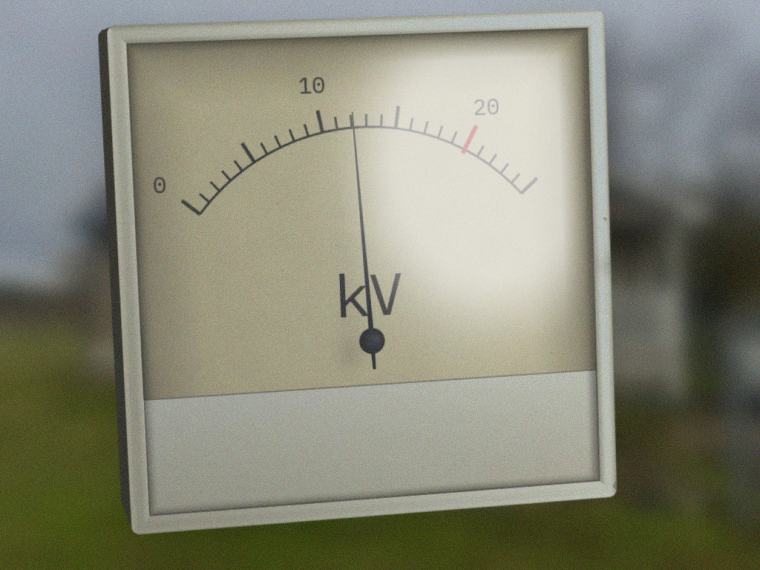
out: **12** kV
